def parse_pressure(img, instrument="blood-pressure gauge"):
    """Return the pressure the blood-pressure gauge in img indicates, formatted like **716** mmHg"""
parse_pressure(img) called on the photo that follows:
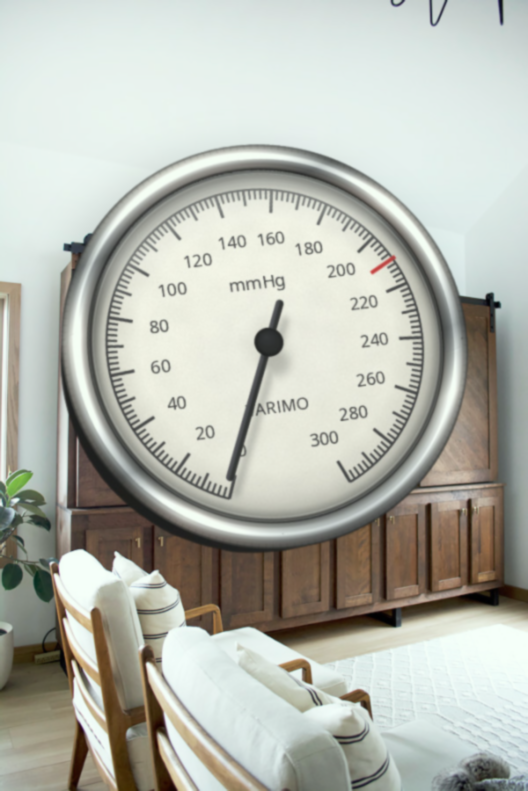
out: **2** mmHg
